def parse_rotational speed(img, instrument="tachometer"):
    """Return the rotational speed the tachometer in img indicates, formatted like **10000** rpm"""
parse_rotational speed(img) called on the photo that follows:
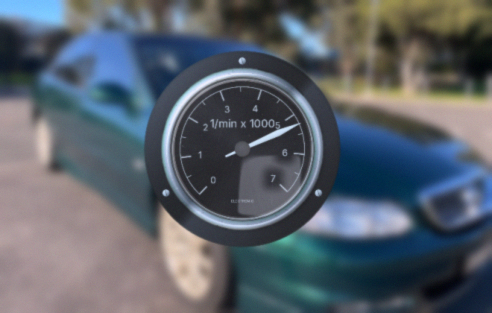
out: **5250** rpm
